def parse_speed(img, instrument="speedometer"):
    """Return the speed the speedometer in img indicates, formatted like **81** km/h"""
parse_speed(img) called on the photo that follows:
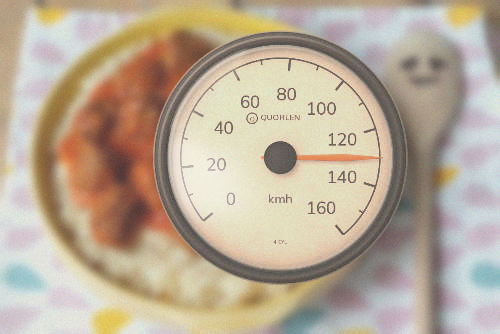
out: **130** km/h
